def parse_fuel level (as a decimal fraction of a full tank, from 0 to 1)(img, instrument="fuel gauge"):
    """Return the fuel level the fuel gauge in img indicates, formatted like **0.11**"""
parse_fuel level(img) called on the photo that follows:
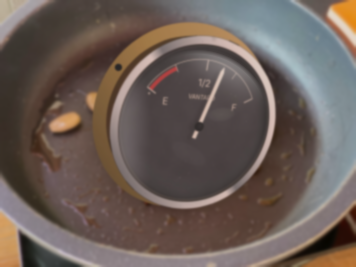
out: **0.625**
